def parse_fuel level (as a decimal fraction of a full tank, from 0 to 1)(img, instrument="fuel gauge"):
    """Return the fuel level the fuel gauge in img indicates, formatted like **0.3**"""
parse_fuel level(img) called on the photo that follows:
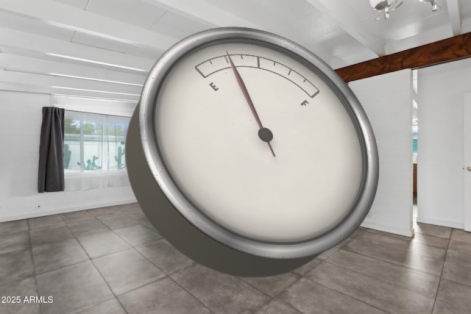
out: **0.25**
